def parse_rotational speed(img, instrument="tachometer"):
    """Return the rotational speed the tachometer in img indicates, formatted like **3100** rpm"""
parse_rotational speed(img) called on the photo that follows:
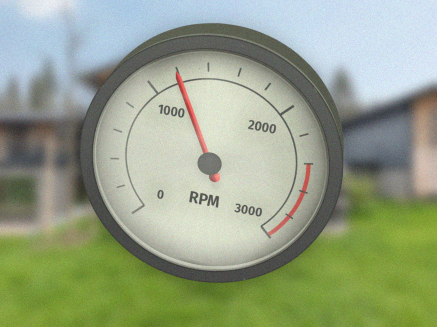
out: **1200** rpm
